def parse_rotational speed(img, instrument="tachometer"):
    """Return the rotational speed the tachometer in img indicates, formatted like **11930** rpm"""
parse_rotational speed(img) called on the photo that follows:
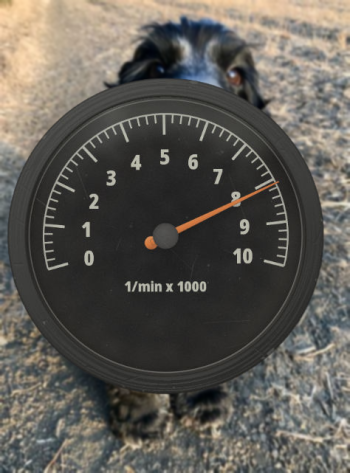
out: **8100** rpm
